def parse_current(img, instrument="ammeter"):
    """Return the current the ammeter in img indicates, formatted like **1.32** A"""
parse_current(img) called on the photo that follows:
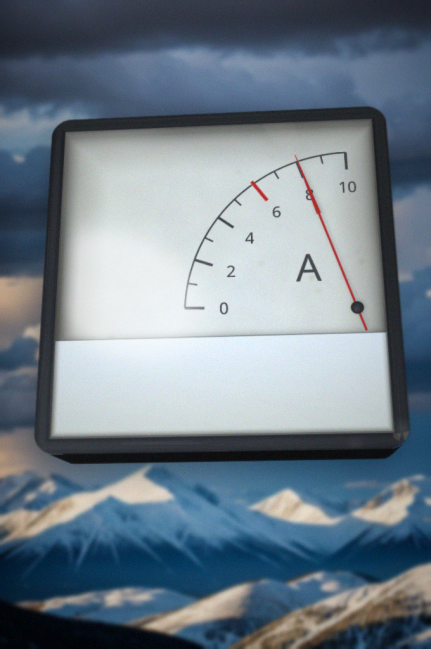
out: **8** A
